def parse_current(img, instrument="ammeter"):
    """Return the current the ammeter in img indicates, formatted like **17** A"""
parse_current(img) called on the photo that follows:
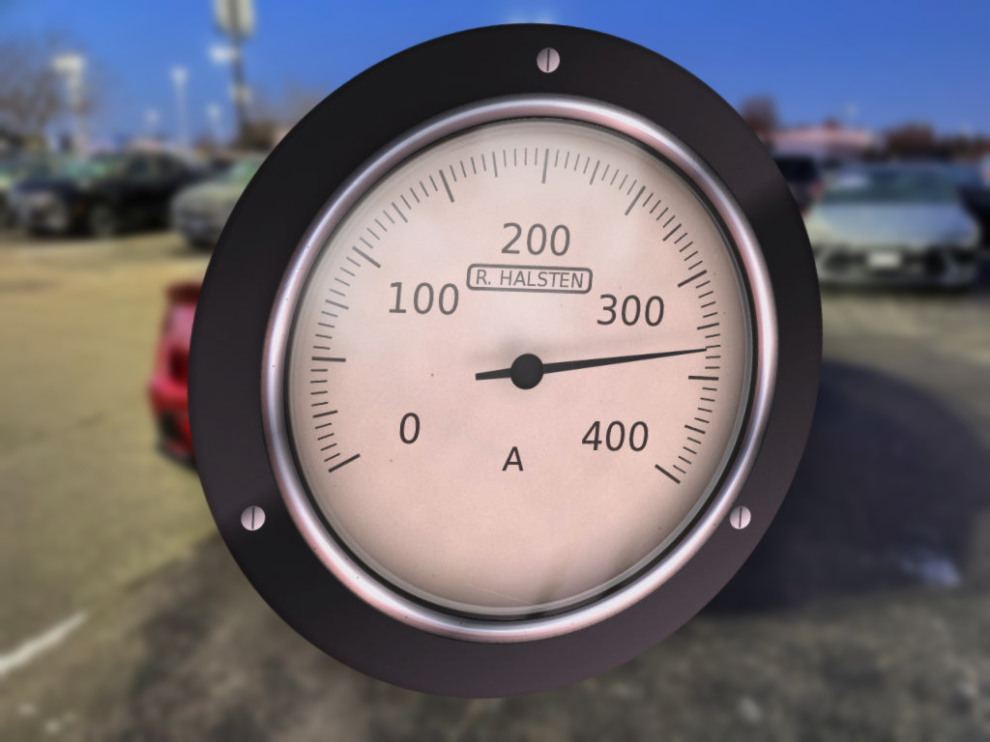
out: **335** A
